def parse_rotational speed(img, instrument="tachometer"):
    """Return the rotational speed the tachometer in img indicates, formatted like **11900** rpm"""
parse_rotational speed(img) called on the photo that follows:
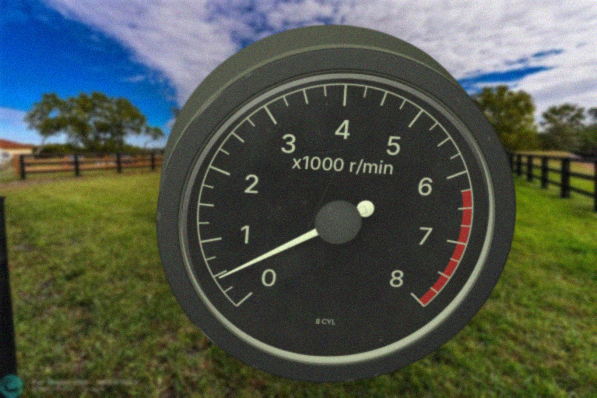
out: **500** rpm
